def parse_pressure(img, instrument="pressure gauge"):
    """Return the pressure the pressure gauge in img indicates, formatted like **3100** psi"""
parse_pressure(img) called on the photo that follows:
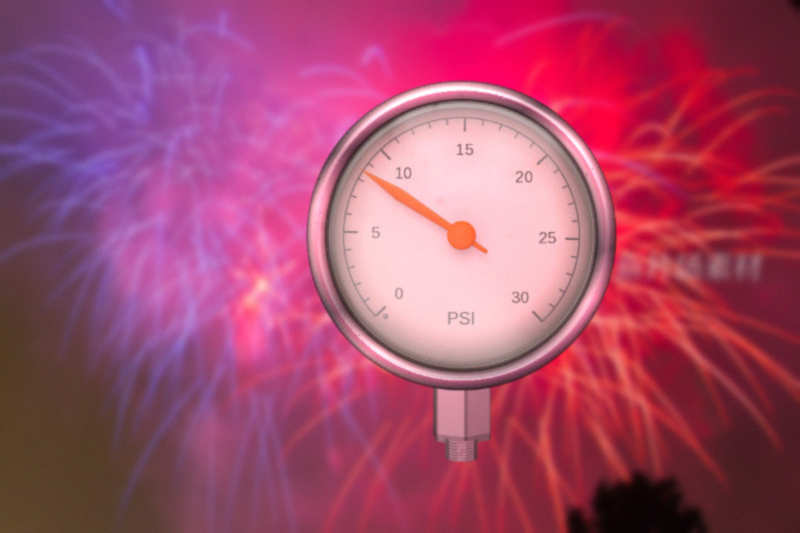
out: **8.5** psi
